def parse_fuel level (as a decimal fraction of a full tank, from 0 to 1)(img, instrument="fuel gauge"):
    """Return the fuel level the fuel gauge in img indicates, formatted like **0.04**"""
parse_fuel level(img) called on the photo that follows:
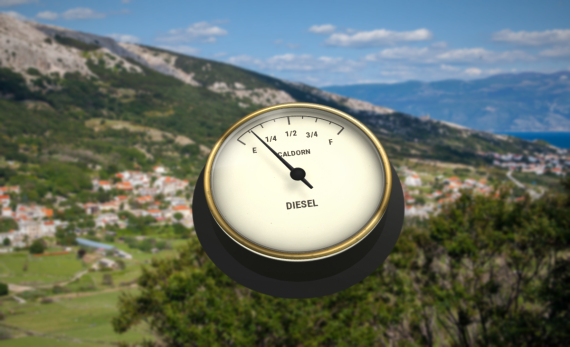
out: **0.125**
